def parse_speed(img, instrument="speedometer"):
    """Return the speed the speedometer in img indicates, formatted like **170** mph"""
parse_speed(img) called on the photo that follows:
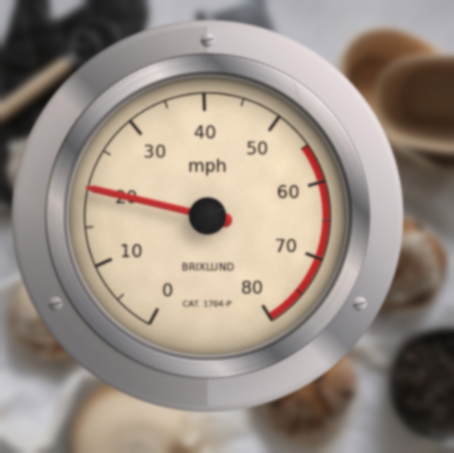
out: **20** mph
